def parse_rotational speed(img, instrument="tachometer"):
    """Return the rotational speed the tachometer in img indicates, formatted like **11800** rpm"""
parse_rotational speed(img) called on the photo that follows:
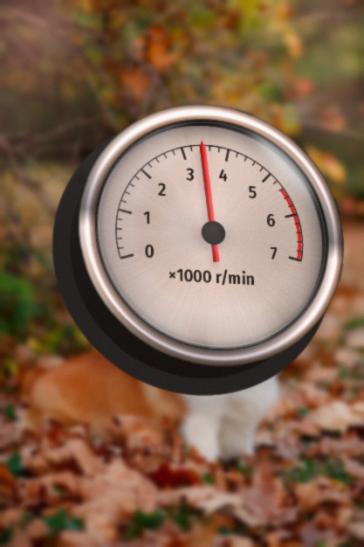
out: **3400** rpm
